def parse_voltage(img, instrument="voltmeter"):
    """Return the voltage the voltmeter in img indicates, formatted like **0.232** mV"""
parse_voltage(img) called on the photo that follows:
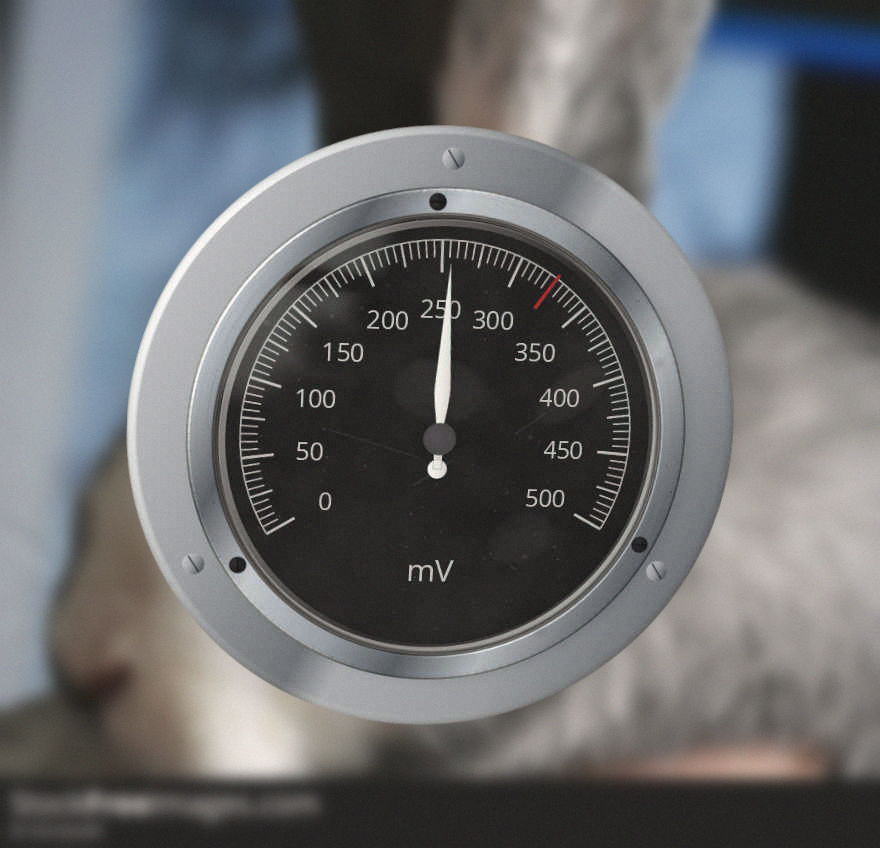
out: **255** mV
